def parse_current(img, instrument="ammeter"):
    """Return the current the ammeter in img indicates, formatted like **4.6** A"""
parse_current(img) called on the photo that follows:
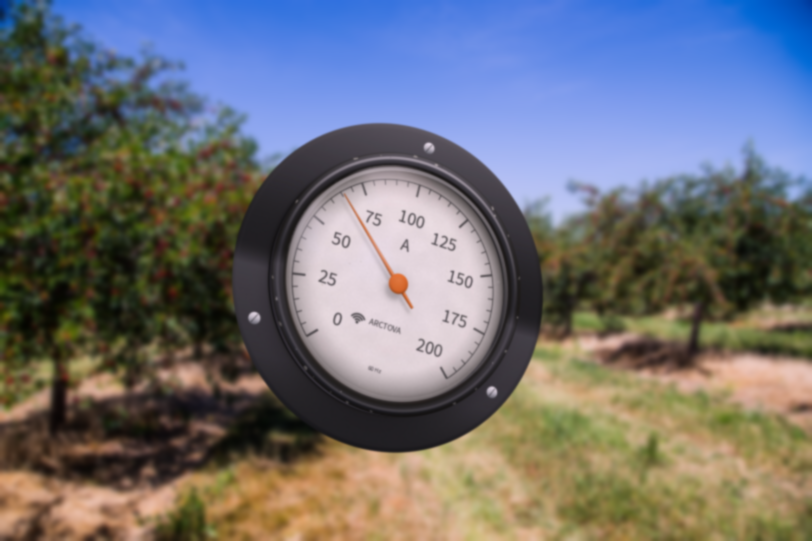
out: **65** A
